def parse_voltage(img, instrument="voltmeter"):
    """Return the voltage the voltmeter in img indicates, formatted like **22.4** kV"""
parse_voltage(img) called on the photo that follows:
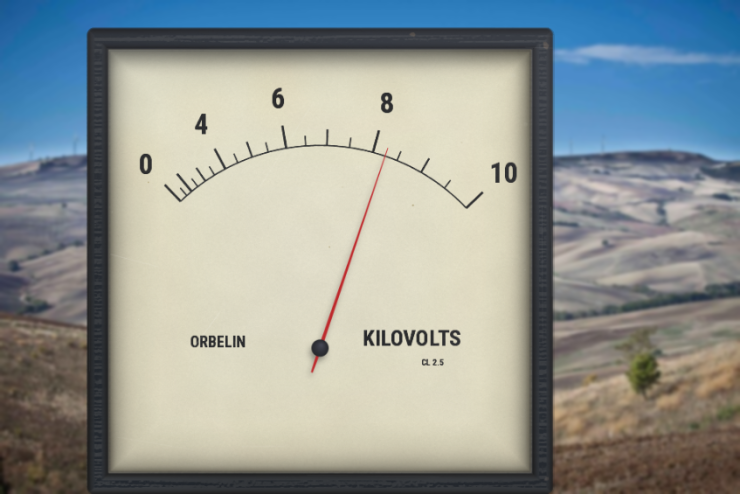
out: **8.25** kV
